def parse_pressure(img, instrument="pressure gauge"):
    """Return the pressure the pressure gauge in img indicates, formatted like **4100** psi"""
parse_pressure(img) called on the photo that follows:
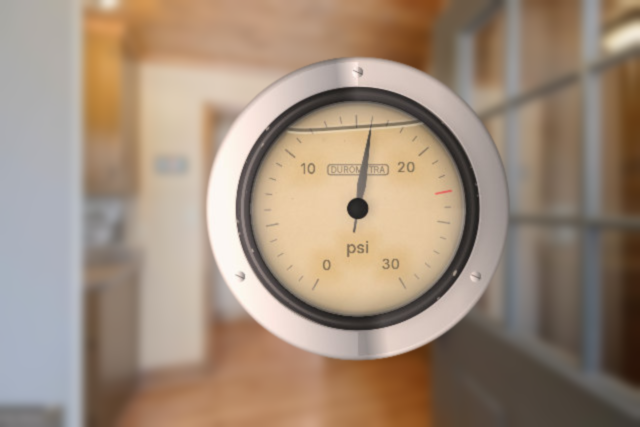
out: **16** psi
